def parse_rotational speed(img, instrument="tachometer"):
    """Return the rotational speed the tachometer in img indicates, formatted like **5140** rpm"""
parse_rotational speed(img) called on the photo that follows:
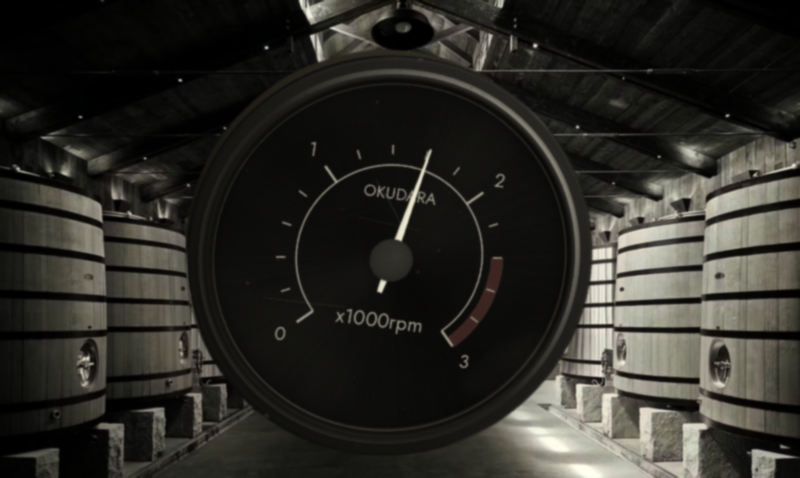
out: **1600** rpm
